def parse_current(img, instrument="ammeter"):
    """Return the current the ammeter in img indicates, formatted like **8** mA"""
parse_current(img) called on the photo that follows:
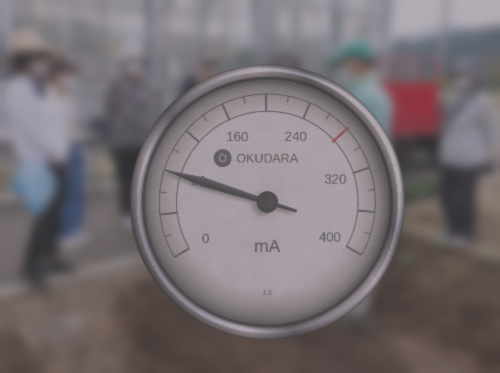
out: **80** mA
